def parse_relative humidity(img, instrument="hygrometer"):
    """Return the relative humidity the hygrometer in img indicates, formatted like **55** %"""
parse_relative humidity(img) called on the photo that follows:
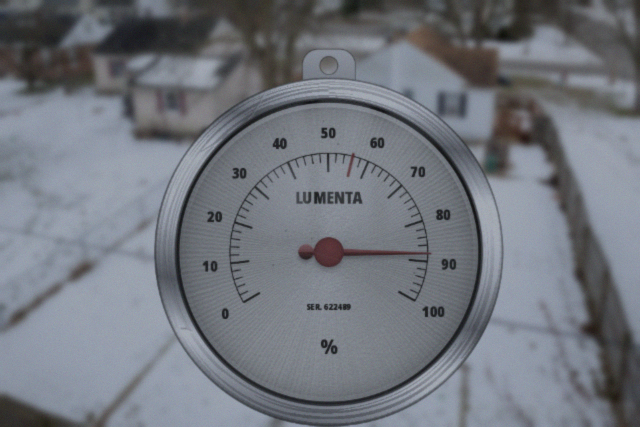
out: **88** %
